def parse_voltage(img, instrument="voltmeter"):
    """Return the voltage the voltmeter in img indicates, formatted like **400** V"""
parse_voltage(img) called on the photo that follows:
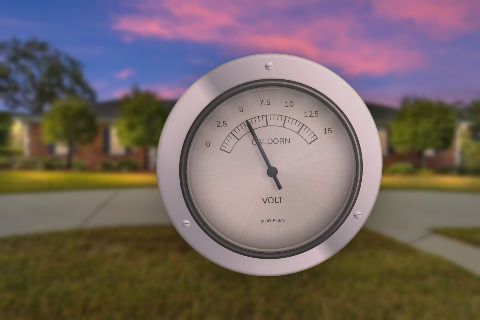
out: **5** V
